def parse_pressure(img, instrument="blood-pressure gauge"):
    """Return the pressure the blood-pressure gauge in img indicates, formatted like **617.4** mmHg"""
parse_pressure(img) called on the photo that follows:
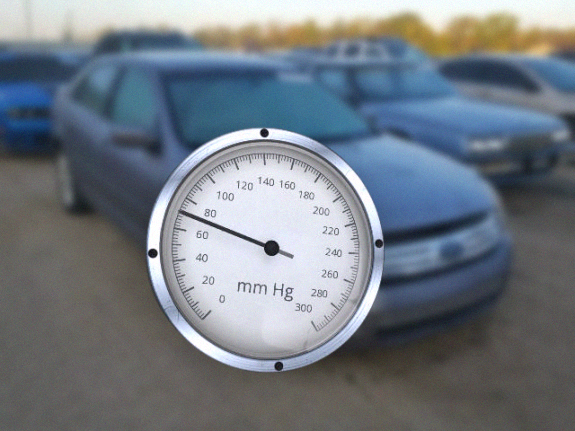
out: **70** mmHg
